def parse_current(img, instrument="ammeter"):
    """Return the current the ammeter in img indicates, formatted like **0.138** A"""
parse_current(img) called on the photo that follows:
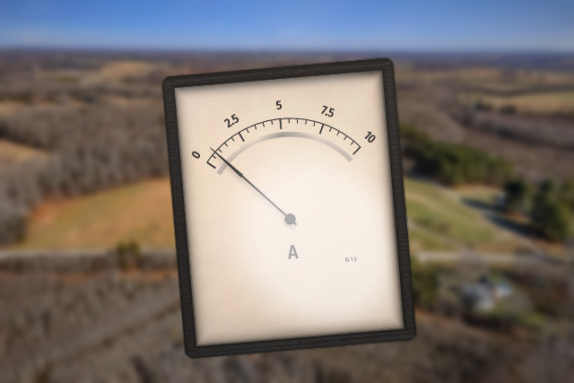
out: **0.75** A
